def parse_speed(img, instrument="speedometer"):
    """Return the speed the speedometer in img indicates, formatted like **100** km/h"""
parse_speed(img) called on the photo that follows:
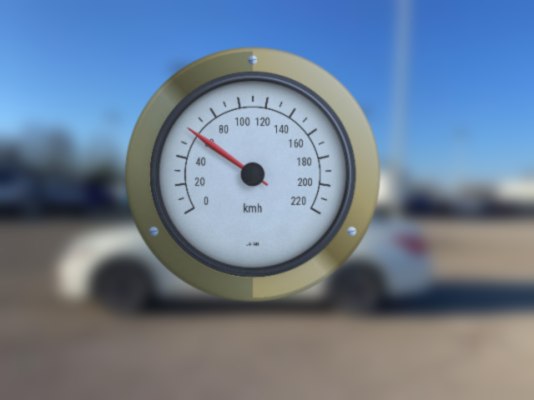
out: **60** km/h
